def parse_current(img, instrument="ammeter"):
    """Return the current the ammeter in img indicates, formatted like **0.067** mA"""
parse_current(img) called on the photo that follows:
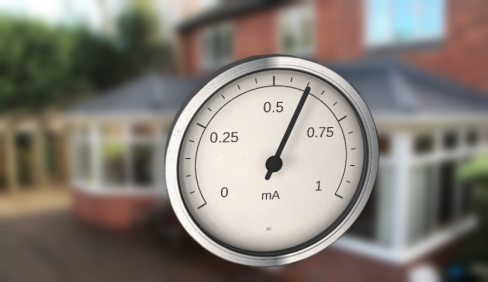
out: **0.6** mA
